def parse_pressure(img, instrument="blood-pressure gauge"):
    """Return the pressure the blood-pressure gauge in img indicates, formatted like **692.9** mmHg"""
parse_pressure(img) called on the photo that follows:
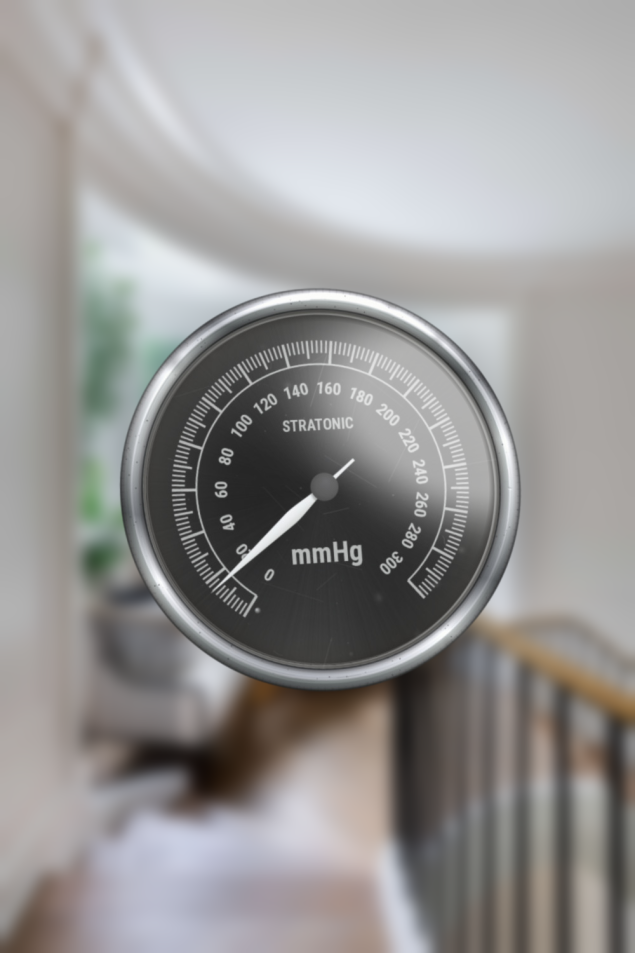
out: **16** mmHg
